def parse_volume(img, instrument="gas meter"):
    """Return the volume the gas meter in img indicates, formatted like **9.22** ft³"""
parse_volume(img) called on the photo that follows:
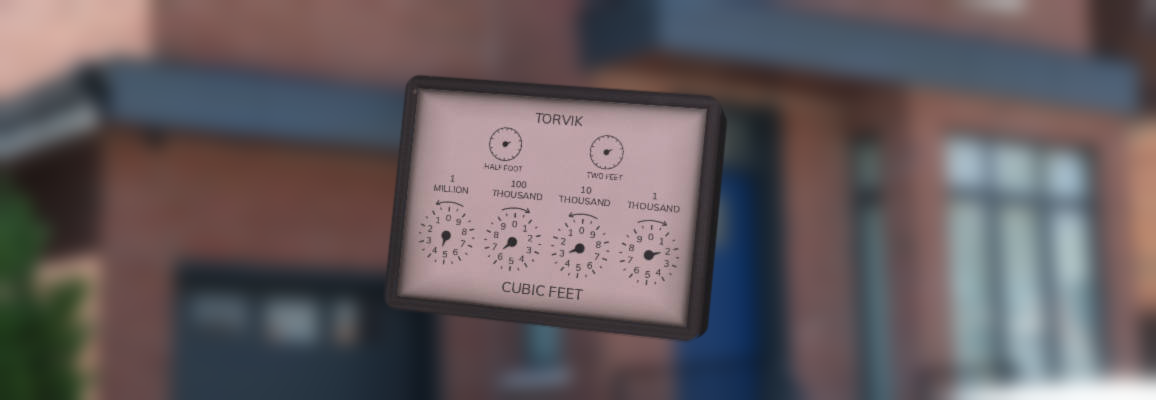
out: **463200** ft³
